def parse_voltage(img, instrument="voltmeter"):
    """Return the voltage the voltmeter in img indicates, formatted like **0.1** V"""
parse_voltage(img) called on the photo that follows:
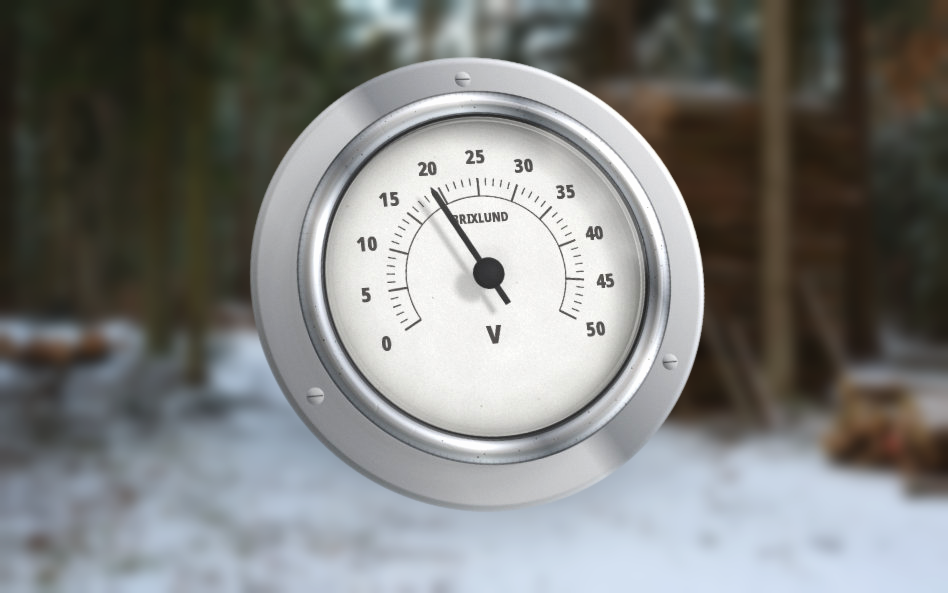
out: **19** V
